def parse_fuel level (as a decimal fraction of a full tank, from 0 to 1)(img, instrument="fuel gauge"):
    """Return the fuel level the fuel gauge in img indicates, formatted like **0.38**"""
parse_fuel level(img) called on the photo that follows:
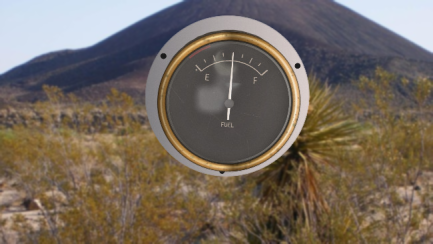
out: **0.5**
